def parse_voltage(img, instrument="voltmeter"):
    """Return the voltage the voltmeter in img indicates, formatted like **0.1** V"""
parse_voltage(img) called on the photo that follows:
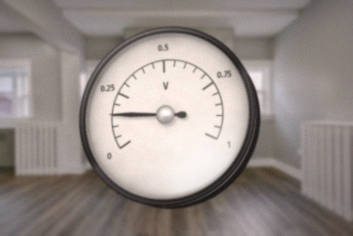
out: **0.15** V
